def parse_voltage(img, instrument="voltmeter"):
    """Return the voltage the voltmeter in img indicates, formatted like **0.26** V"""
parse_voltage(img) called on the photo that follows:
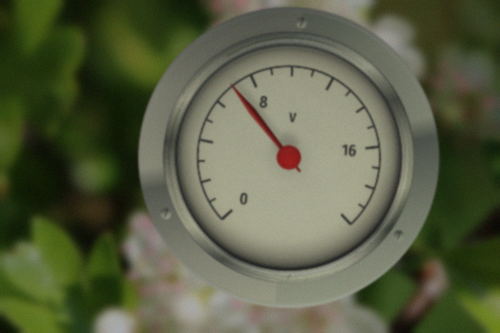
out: **7** V
